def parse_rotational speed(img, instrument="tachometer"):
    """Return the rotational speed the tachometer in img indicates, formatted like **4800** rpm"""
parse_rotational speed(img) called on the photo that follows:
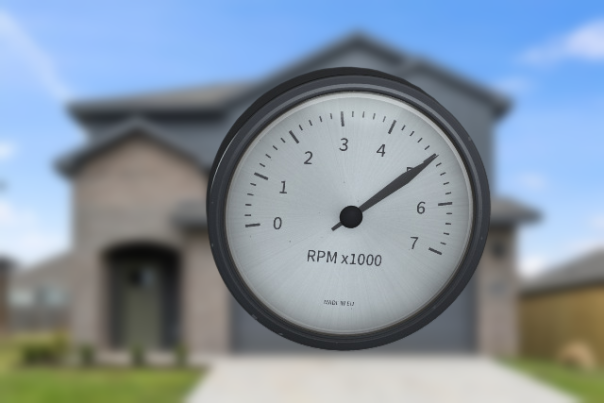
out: **5000** rpm
